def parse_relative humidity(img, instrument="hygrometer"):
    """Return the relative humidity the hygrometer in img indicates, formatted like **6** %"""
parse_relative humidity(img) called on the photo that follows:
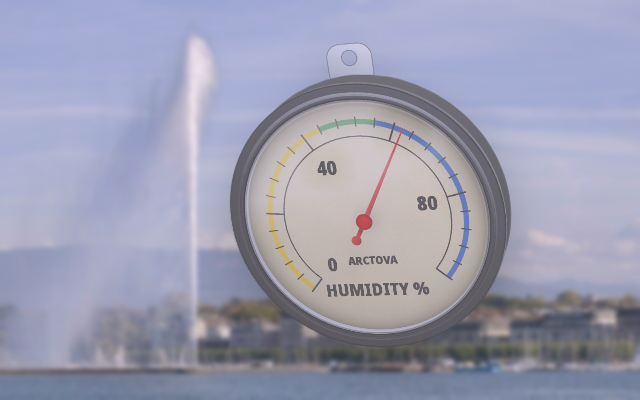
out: **62** %
